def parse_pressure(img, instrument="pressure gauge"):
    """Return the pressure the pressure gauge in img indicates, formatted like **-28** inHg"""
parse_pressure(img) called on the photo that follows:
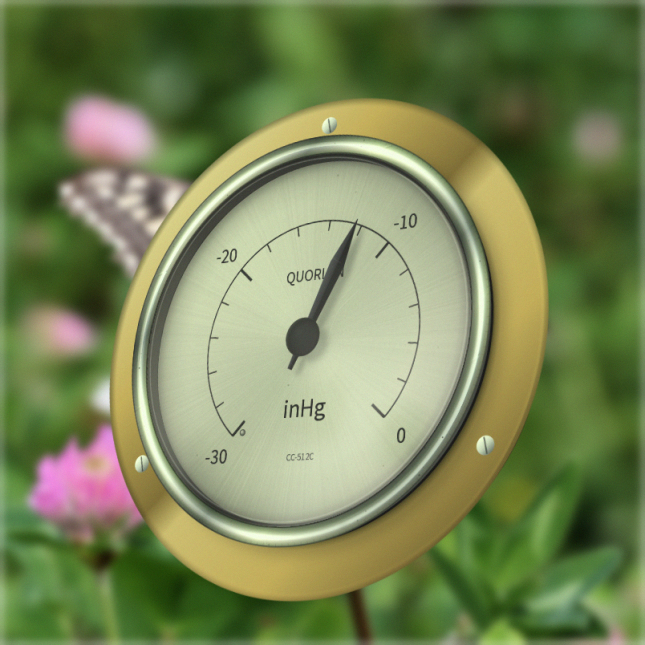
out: **-12** inHg
